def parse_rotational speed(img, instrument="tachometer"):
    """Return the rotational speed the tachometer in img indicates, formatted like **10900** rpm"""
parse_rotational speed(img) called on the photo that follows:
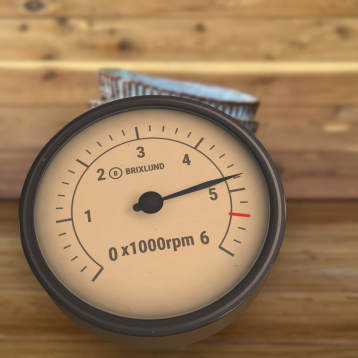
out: **4800** rpm
